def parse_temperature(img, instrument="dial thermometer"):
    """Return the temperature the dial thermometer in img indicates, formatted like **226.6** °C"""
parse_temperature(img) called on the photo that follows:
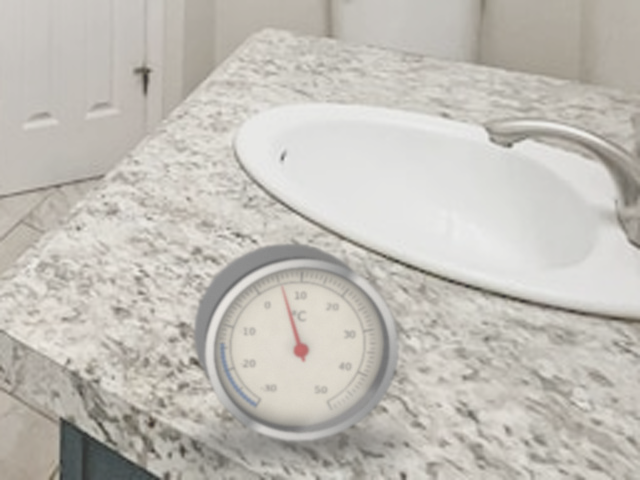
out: **5** °C
